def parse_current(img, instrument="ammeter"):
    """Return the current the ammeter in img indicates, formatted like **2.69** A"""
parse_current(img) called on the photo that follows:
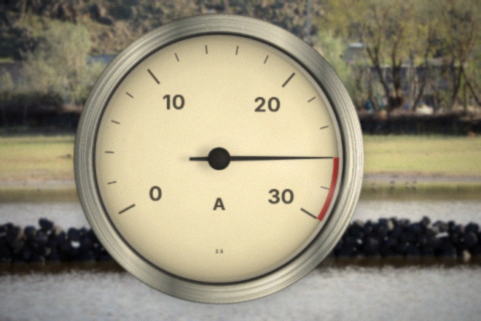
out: **26** A
